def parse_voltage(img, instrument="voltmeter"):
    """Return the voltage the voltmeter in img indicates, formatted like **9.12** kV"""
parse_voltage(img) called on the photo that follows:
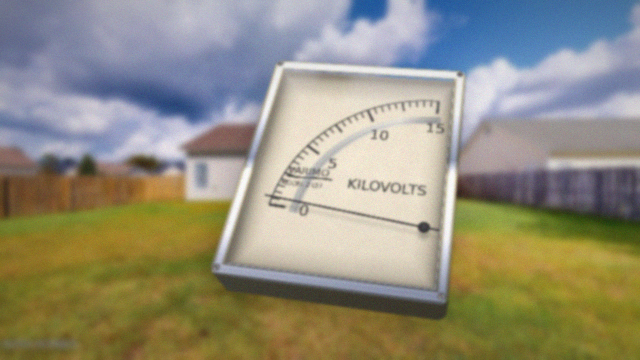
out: **0.5** kV
